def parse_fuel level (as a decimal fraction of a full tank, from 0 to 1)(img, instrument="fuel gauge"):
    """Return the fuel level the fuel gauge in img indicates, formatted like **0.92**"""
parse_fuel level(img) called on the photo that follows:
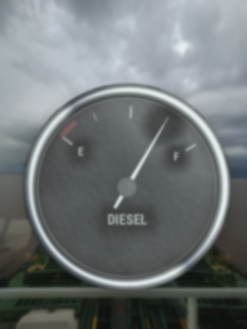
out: **0.75**
